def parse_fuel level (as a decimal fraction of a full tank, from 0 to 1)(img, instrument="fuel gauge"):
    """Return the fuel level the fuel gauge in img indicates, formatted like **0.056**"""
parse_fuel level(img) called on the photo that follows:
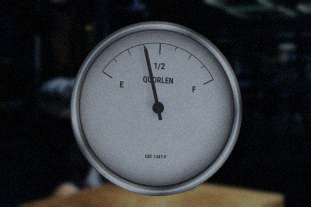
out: **0.375**
